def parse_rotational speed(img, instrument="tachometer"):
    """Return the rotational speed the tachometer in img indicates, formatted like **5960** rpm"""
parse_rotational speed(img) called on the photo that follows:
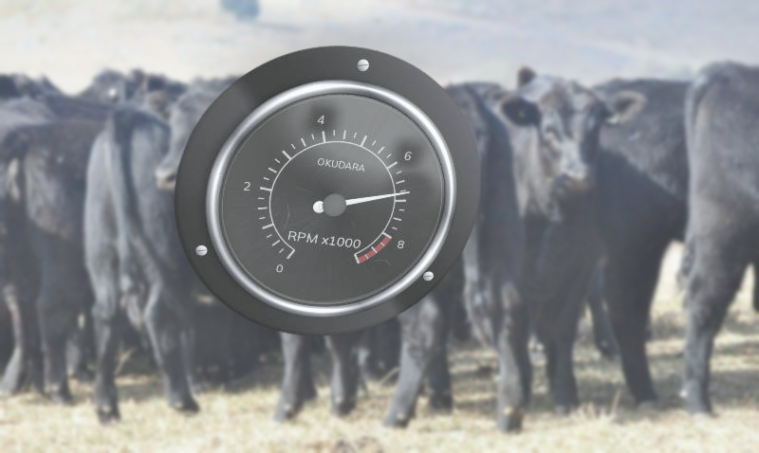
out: **6750** rpm
